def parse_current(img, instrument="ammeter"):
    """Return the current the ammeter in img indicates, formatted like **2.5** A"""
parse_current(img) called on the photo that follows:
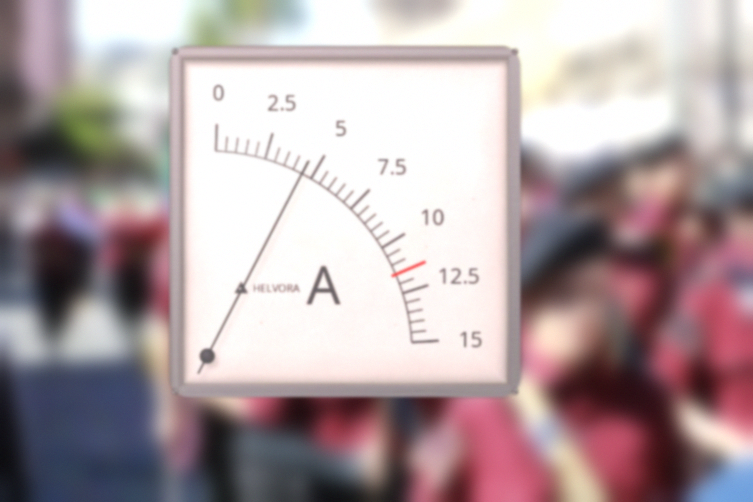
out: **4.5** A
